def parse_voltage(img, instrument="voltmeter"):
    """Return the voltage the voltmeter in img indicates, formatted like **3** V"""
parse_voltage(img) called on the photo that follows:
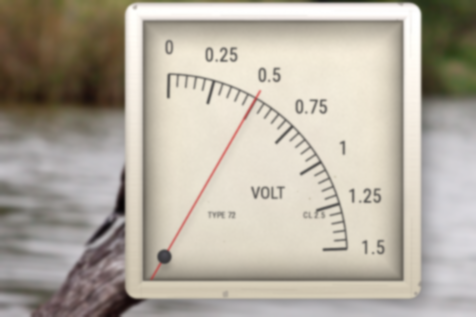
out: **0.5** V
